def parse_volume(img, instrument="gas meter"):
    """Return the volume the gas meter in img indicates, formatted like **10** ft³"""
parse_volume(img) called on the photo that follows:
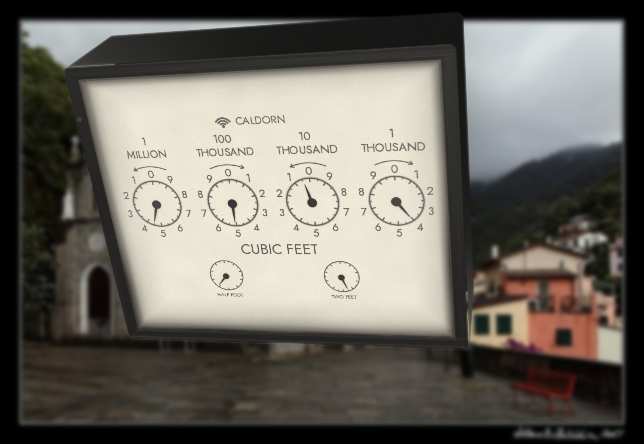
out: **450400** ft³
